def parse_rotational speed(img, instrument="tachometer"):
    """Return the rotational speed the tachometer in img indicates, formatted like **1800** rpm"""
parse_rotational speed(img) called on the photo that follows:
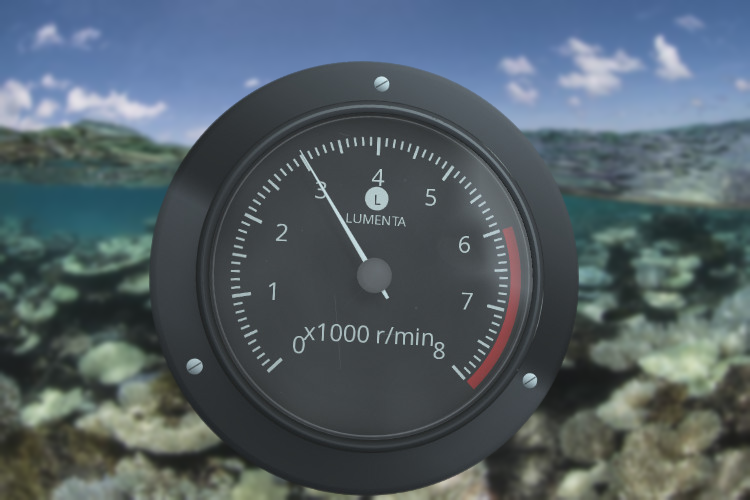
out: **3000** rpm
